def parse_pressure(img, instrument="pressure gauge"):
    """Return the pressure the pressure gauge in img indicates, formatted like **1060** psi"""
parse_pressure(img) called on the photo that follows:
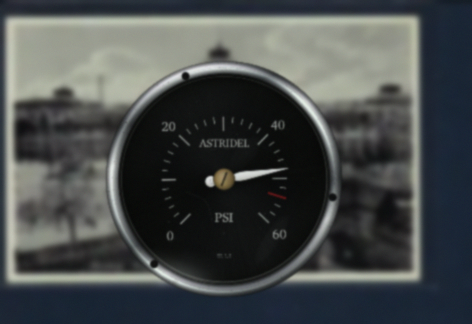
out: **48** psi
